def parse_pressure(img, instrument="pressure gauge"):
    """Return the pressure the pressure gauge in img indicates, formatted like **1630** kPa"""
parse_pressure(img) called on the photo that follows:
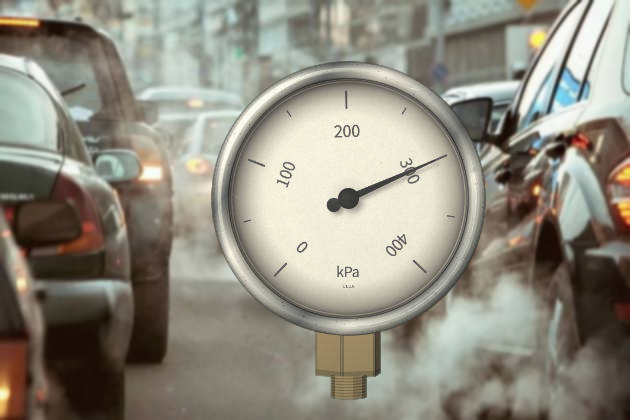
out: **300** kPa
